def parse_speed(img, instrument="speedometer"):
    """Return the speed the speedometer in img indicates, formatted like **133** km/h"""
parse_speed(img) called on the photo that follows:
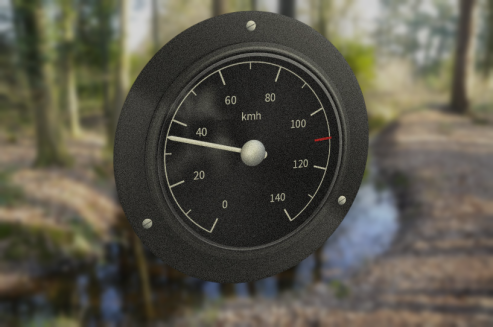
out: **35** km/h
